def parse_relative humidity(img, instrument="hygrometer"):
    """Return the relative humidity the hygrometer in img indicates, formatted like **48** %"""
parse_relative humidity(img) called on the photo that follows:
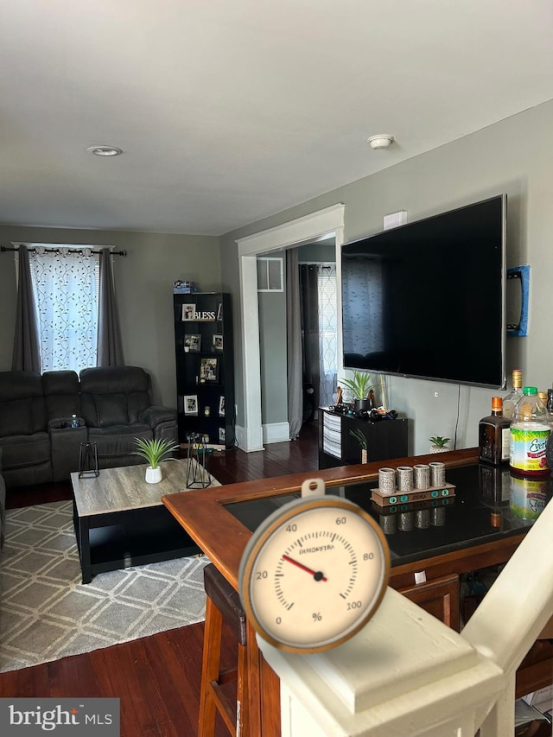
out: **30** %
